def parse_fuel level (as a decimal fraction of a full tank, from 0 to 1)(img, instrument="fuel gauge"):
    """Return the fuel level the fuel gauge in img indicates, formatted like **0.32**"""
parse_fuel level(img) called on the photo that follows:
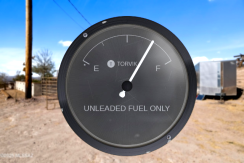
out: **0.75**
